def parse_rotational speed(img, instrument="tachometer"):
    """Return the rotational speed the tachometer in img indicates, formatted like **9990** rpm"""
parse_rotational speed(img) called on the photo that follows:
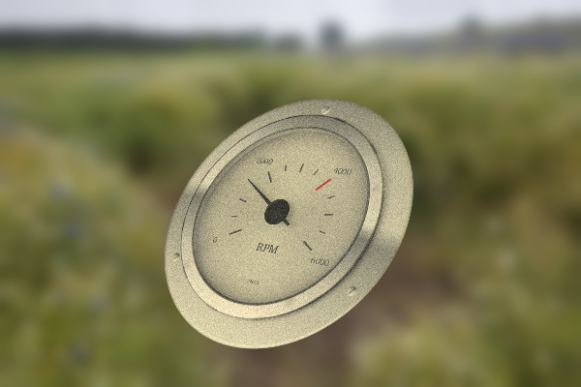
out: **1500** rpm
